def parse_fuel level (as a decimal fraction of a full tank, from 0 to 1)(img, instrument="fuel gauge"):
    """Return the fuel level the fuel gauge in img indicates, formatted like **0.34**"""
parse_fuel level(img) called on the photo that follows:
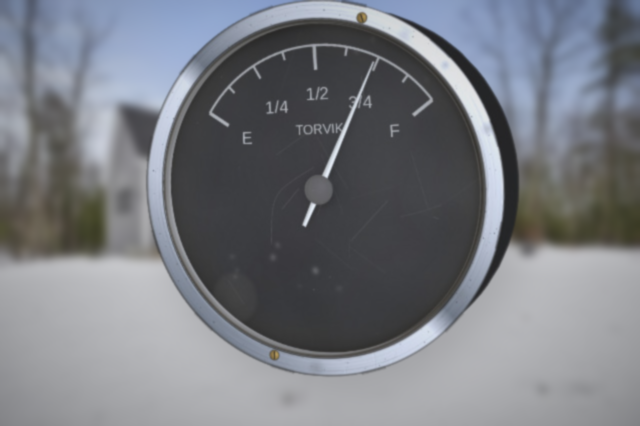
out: **0.75**
